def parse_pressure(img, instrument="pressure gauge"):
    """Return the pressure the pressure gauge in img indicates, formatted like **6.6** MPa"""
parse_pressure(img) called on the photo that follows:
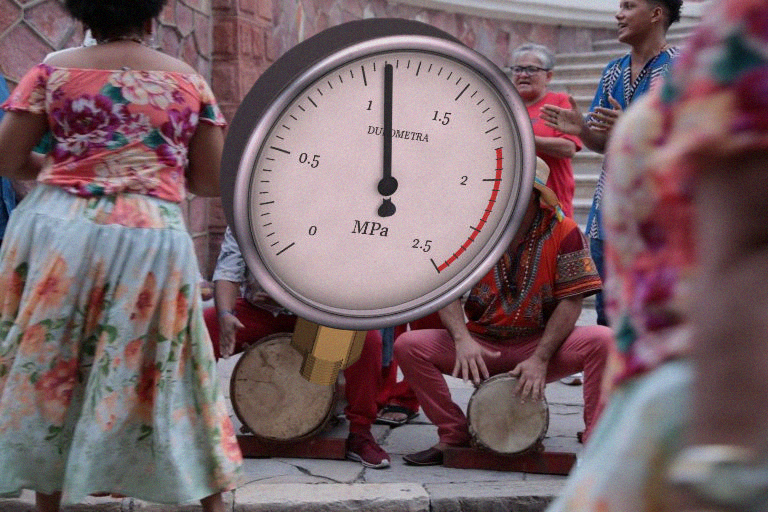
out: **1.1** MPa
